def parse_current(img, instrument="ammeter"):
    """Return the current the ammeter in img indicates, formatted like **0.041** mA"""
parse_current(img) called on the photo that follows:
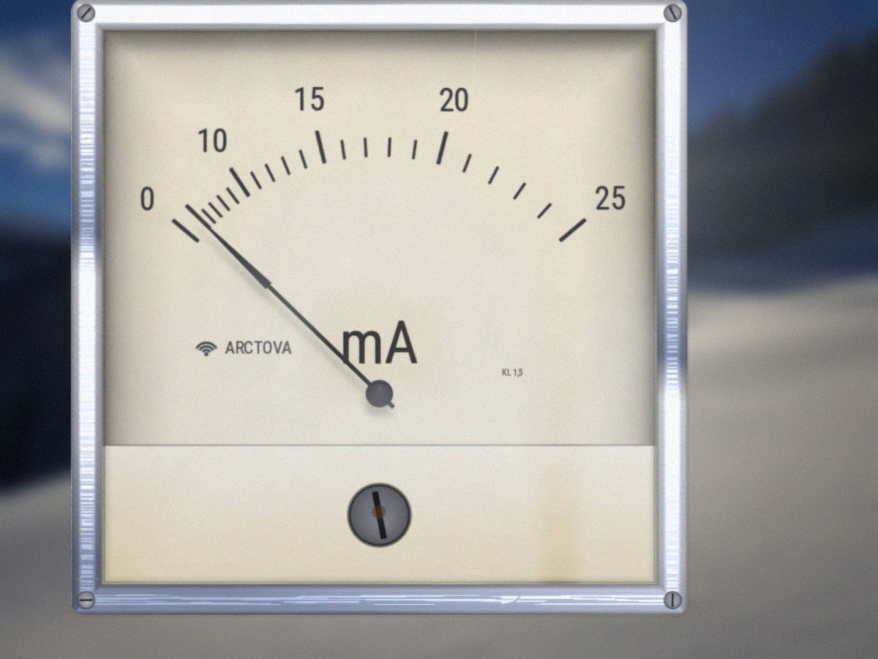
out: **5** mA
